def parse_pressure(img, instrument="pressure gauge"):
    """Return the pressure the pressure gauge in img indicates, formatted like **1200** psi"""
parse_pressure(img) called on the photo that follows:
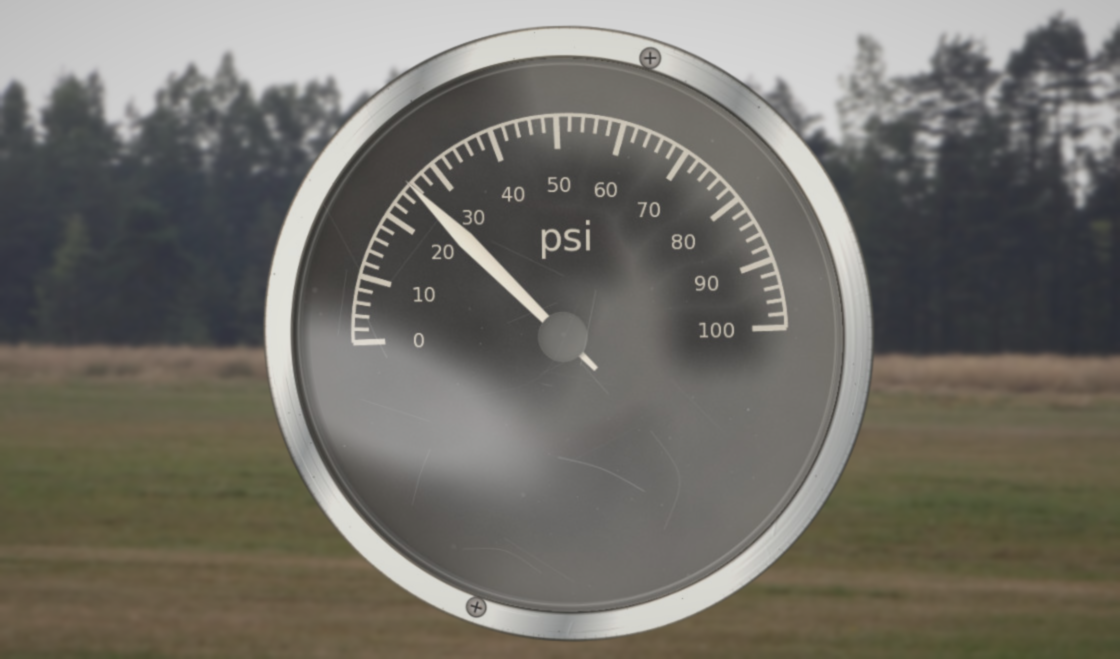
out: **26** psi
